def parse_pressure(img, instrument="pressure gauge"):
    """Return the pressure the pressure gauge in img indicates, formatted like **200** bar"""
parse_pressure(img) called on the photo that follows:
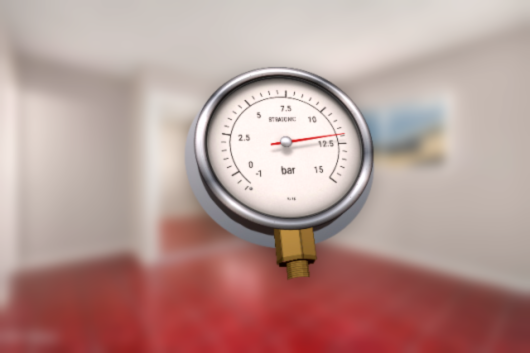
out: **12** bar
